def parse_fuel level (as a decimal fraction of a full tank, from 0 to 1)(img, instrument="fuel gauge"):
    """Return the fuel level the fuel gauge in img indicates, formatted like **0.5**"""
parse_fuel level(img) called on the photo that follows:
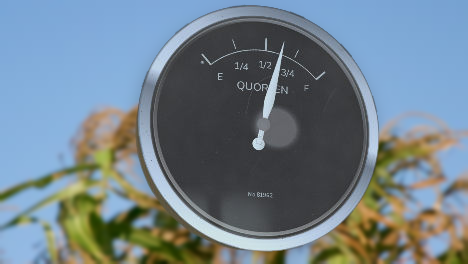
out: **0.625**
